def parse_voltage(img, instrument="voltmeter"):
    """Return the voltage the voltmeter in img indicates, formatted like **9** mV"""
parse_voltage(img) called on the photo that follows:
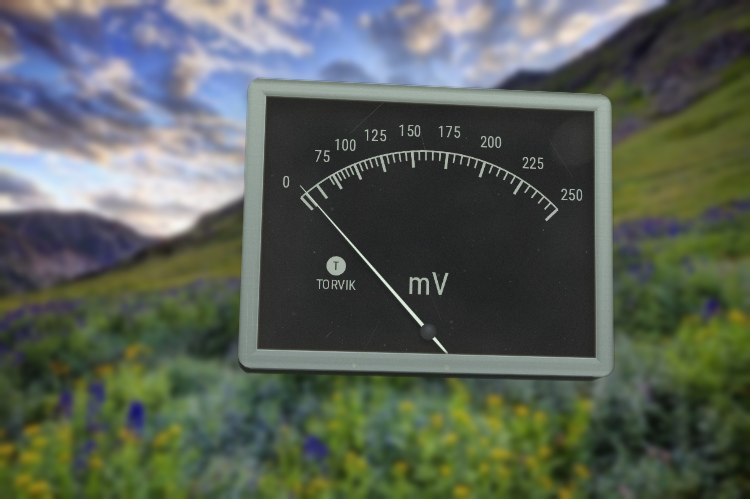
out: **25** mV
